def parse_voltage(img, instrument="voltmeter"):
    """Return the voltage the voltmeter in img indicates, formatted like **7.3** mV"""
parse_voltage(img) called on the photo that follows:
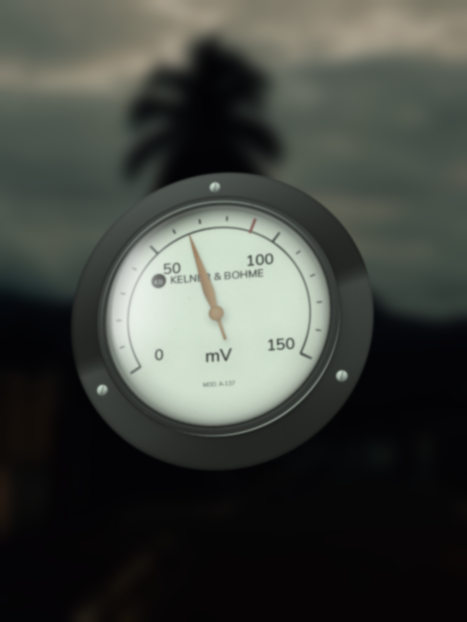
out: **65** mV
